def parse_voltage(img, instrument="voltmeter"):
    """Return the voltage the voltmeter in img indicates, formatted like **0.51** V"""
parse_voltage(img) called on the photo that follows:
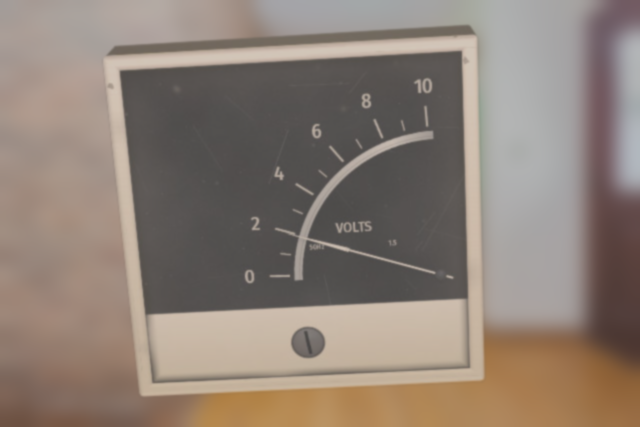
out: **2** V
